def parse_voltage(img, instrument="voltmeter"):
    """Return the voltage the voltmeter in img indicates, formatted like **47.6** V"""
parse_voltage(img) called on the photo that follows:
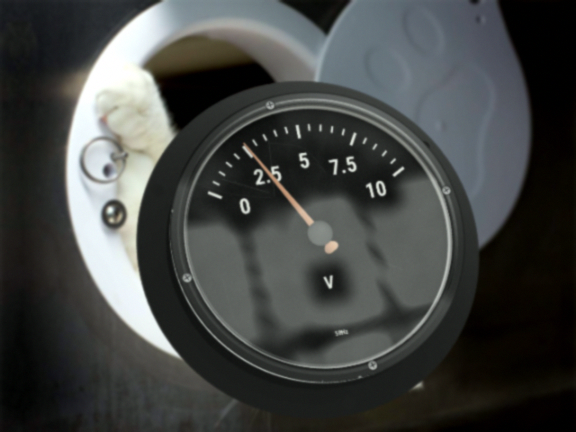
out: **2.5** V
